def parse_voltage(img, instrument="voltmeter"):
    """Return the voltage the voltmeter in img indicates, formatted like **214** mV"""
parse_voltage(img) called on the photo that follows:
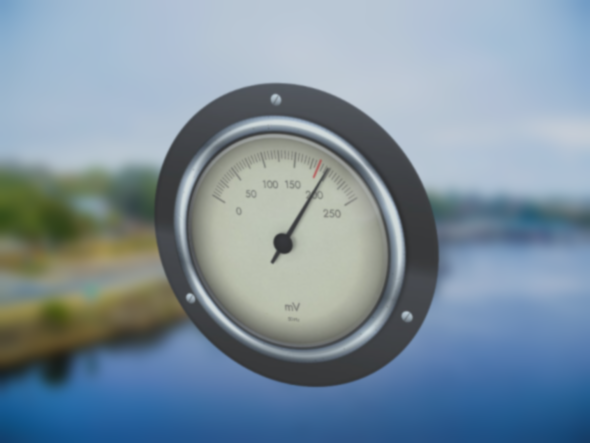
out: **200** mV
